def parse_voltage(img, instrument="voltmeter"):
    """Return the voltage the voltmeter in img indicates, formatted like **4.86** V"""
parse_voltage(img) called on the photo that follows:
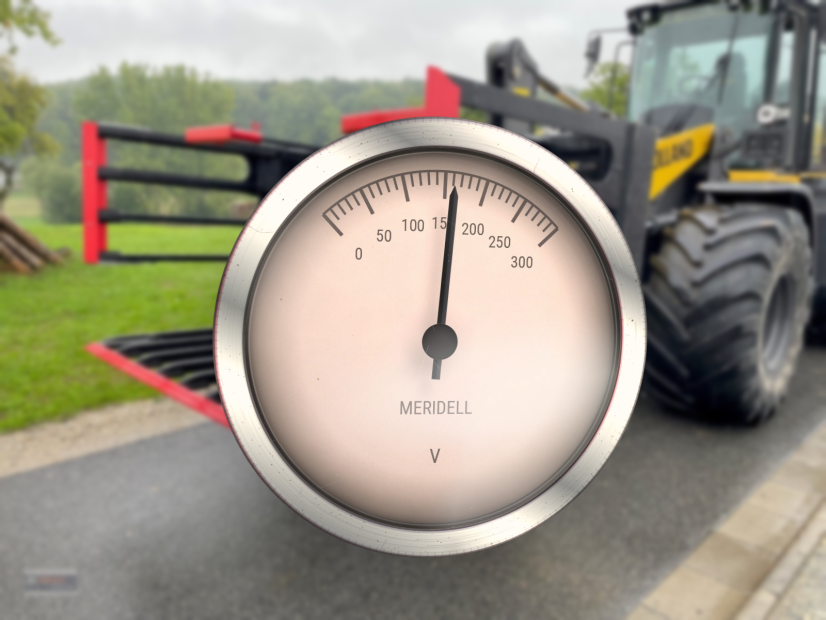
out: **160** V
